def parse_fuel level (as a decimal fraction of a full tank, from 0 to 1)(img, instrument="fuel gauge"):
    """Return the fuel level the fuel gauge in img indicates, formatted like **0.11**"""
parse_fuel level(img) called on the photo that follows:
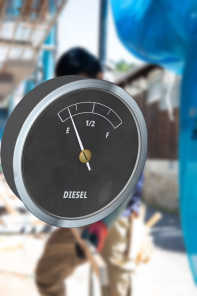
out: **0.125**
